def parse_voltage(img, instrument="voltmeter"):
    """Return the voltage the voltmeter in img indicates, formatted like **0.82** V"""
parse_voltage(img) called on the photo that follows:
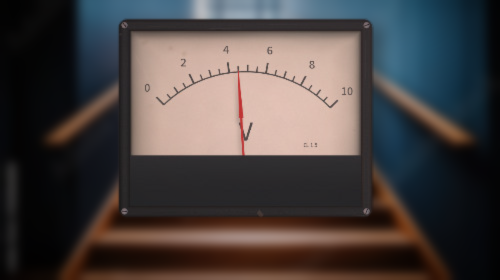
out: **4.5** V
